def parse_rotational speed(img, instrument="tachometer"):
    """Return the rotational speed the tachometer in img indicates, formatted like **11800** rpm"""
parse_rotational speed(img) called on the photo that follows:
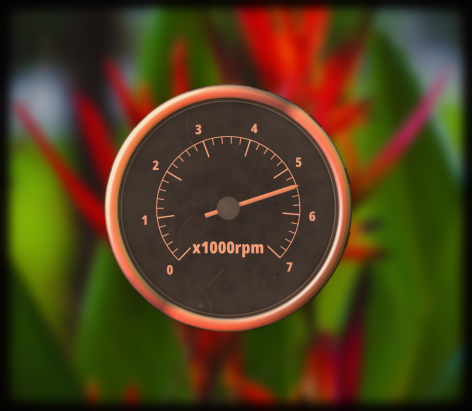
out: **5400** rpm
